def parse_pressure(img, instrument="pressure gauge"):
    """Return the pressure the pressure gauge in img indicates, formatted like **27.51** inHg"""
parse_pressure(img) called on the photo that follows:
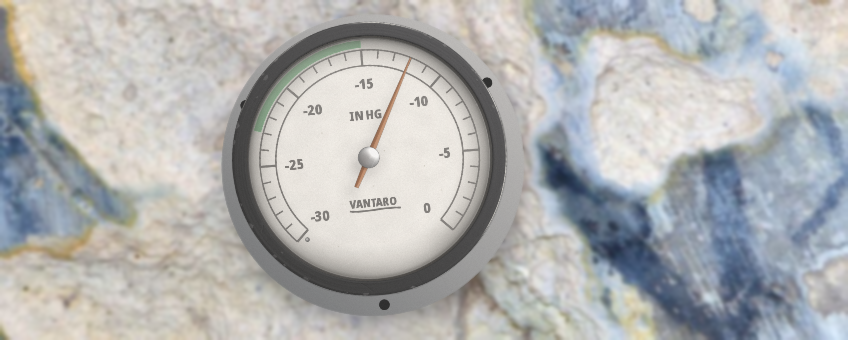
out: **-12** inHg
